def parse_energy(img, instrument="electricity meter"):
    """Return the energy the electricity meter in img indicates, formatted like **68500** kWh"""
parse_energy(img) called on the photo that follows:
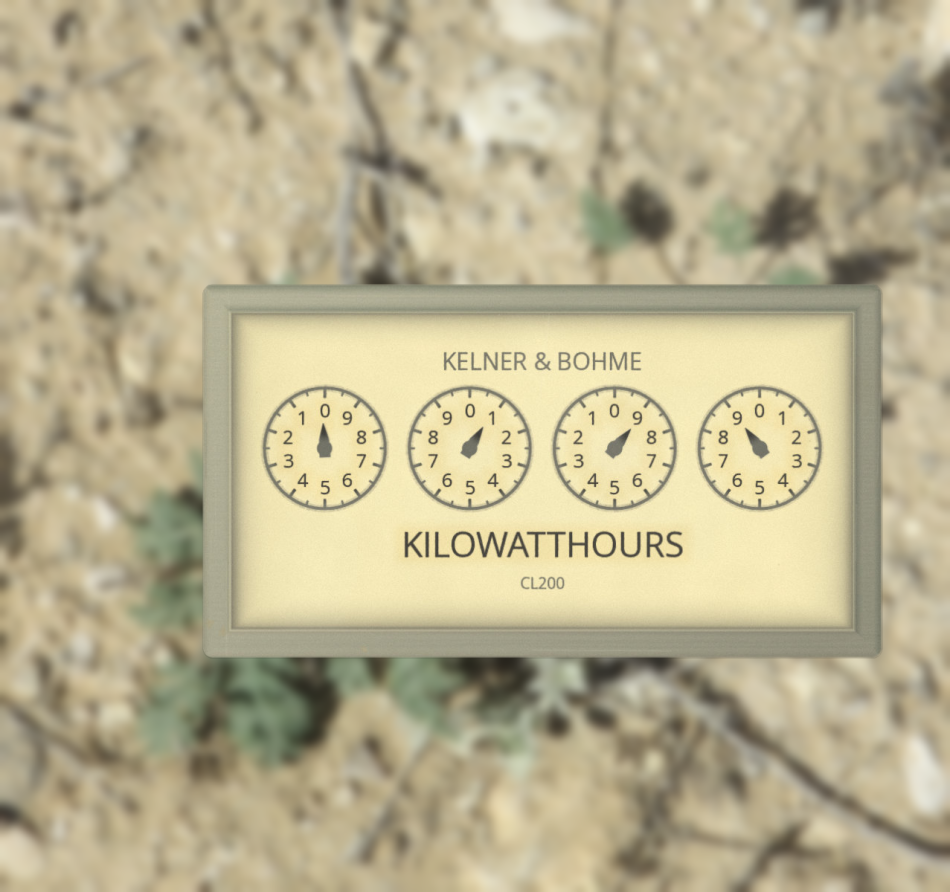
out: **89** kWh
